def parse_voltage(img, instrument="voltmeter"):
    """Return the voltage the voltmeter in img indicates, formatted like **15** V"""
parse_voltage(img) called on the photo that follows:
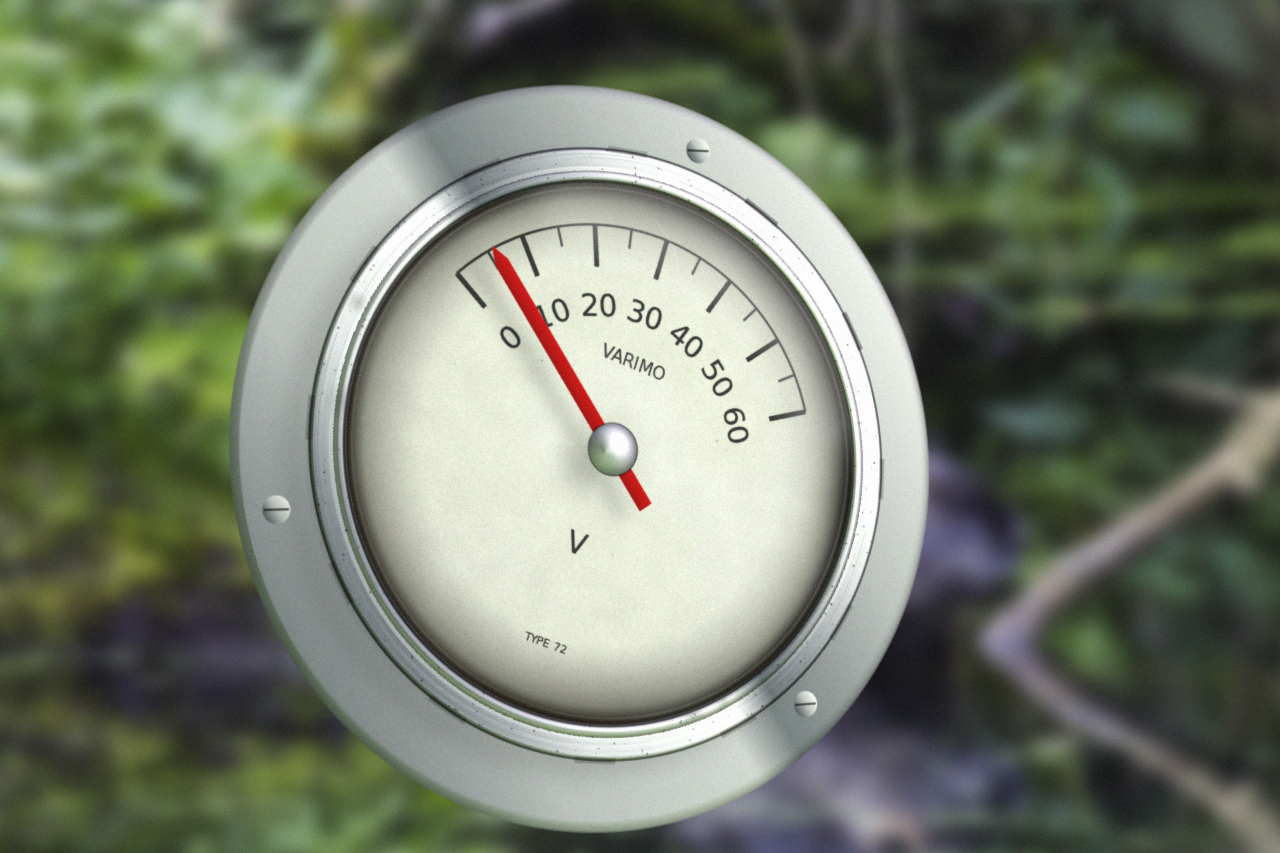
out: **5** V
